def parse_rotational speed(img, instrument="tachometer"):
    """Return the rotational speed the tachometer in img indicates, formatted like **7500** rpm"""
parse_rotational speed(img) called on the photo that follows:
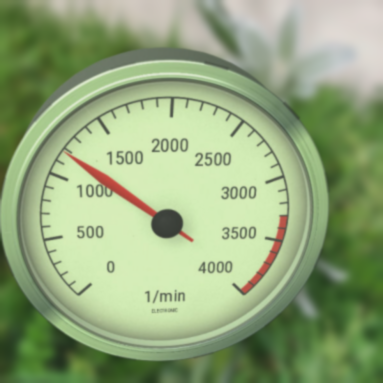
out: **1200** rpm
